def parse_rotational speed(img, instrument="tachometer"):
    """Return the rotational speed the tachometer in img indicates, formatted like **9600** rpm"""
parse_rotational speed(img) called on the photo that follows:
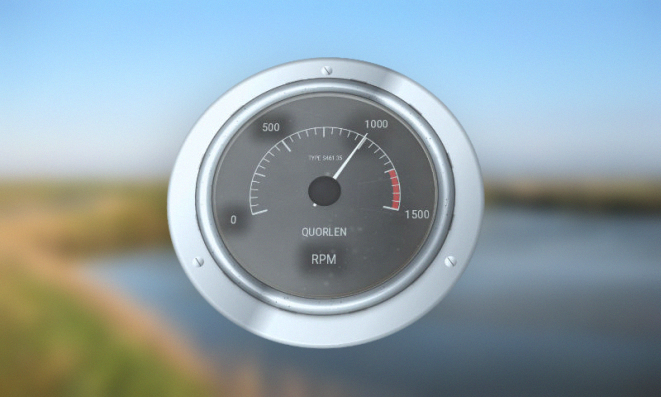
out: **1000** rpm
